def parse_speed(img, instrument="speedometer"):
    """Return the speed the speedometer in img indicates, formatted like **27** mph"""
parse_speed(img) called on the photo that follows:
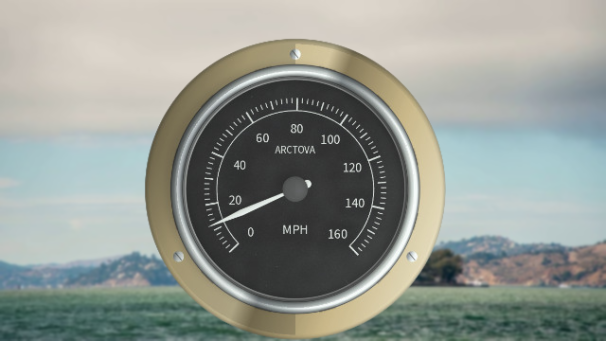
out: **12** mph
